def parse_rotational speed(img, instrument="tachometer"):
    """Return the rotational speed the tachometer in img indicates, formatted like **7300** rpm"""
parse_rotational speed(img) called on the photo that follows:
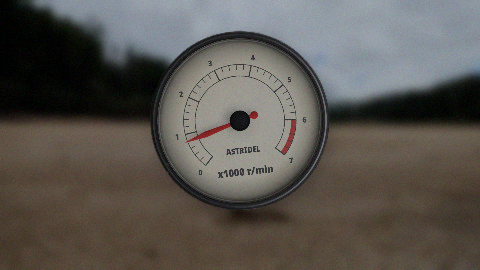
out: **800** rpm
